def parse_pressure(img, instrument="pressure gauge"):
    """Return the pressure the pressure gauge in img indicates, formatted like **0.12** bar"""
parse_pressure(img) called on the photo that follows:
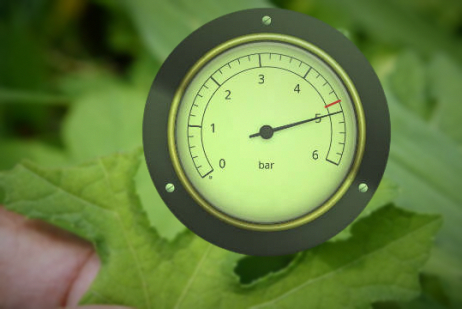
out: **5** bar
